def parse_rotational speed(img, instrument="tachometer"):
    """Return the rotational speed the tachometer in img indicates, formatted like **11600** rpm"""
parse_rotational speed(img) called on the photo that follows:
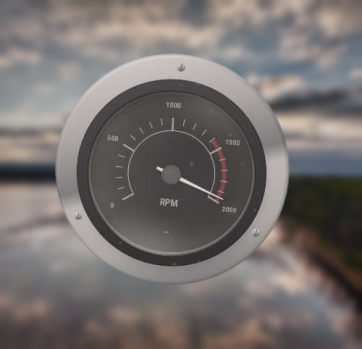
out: **1950** rpm
